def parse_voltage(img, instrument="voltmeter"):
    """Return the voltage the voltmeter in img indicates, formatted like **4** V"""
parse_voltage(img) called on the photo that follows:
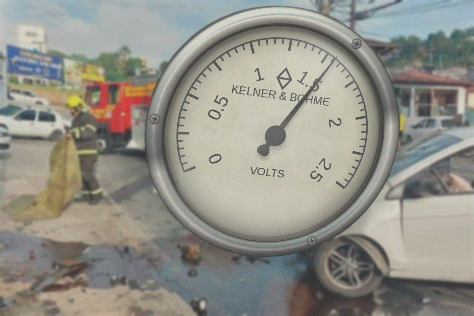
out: **1.55** V
